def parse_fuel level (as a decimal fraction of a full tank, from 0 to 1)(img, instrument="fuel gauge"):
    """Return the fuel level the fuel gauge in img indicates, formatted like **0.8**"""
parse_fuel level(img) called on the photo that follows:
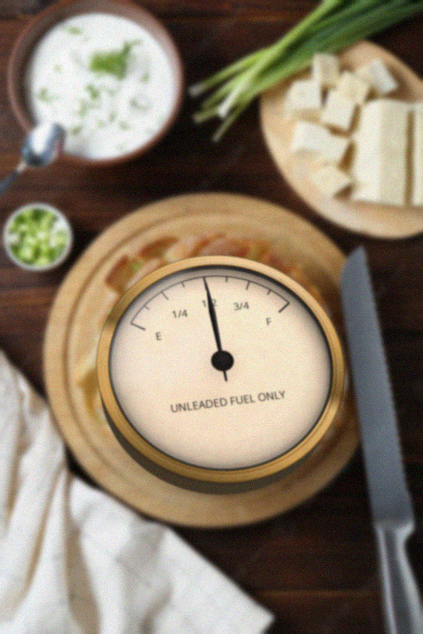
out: **0.5**
